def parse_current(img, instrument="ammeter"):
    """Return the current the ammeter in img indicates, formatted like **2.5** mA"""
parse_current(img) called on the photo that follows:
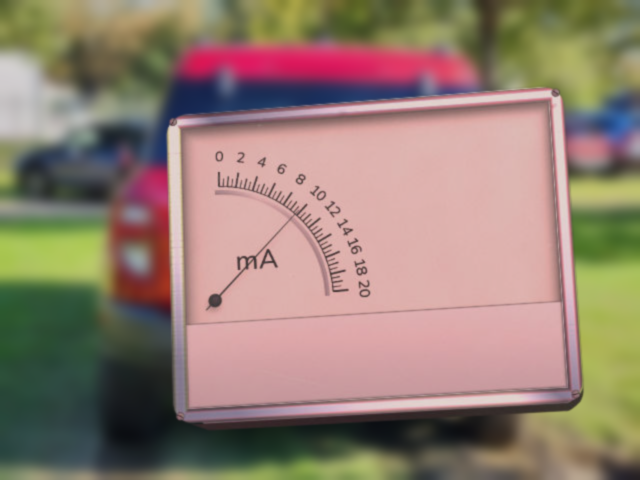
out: **10** mA
